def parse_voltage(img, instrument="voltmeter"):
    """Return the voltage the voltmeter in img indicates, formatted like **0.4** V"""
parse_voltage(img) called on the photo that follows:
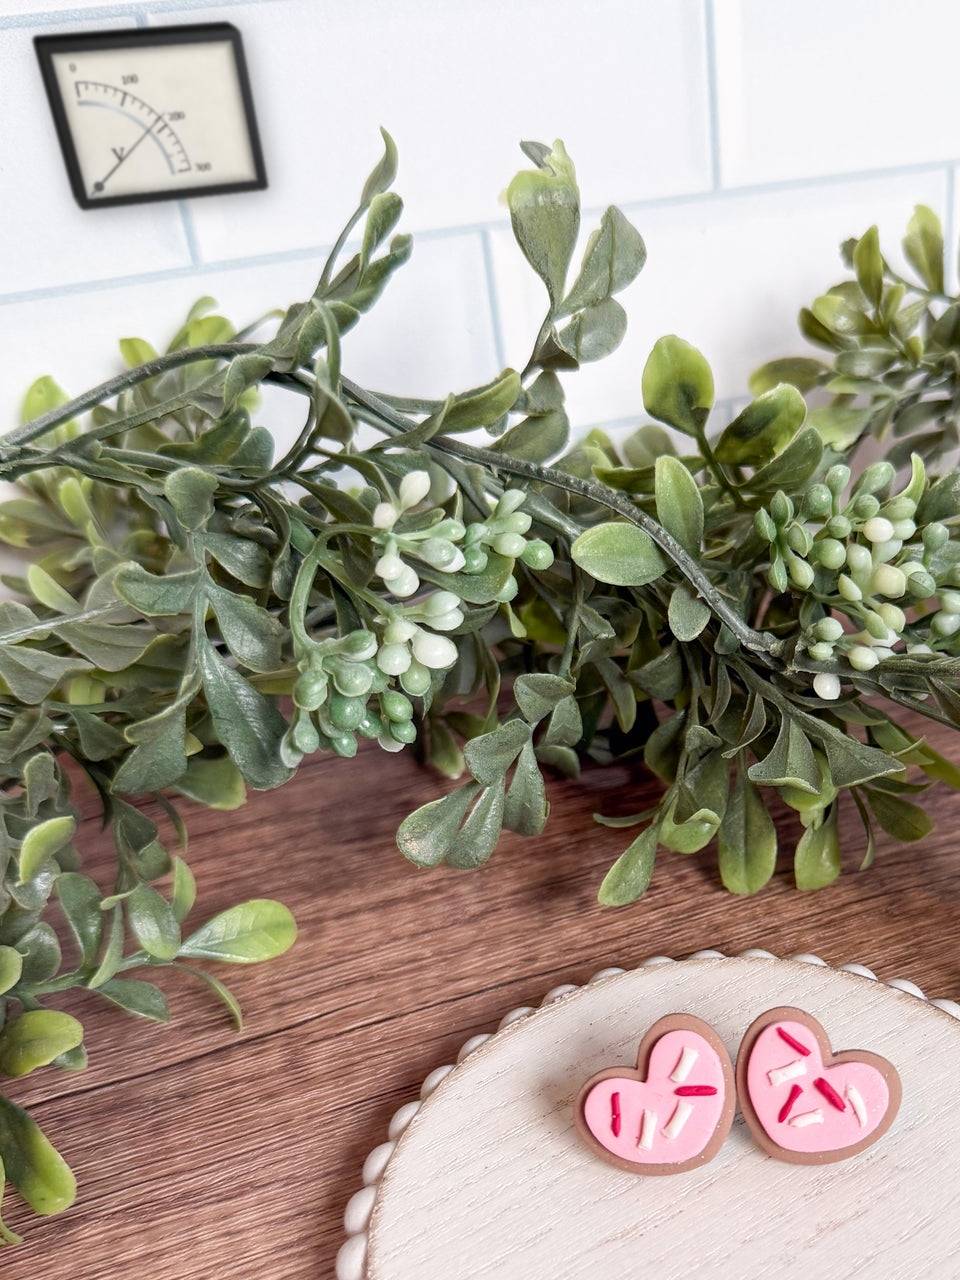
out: **180** V
